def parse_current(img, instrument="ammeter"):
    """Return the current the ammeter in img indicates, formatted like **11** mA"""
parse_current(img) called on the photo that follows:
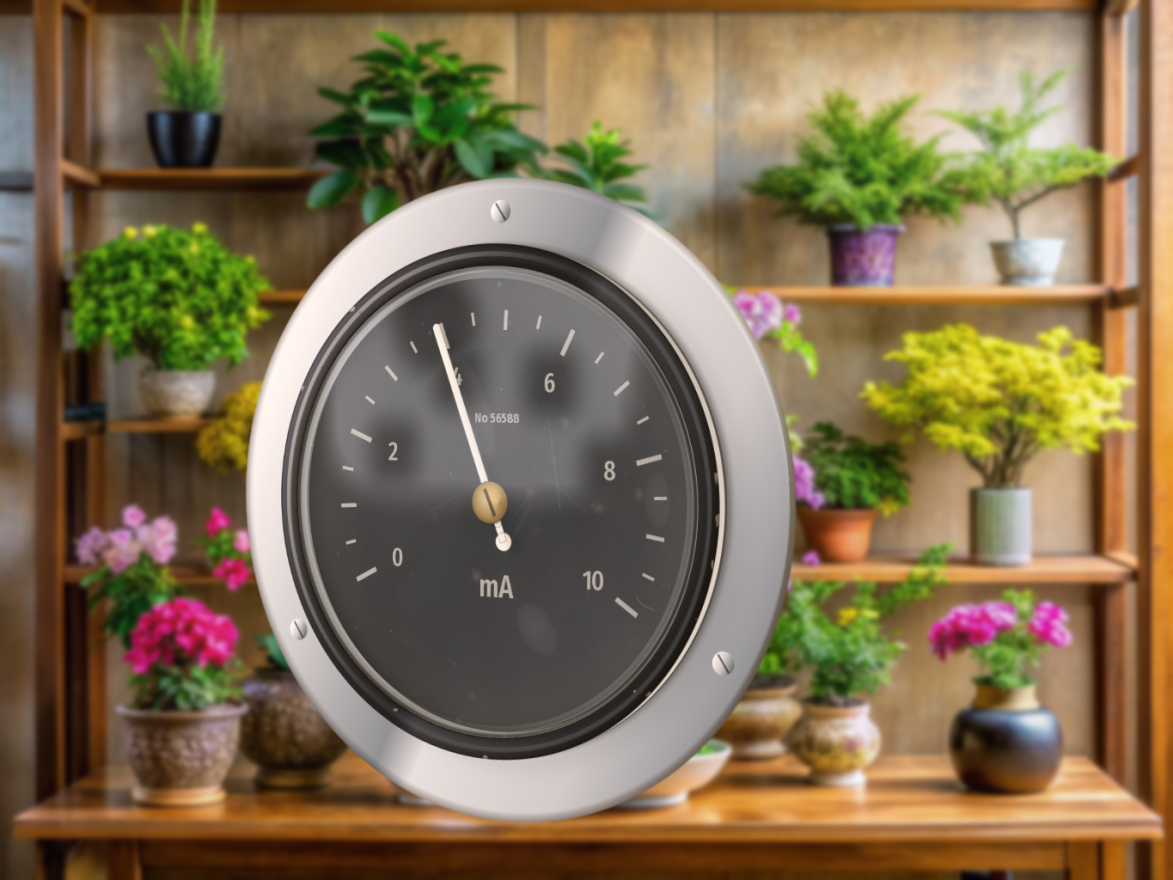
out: **4** mA
